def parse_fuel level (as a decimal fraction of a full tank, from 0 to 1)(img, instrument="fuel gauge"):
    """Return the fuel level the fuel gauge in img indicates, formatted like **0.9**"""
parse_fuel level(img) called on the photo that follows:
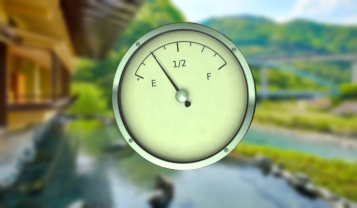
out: **0.25**
